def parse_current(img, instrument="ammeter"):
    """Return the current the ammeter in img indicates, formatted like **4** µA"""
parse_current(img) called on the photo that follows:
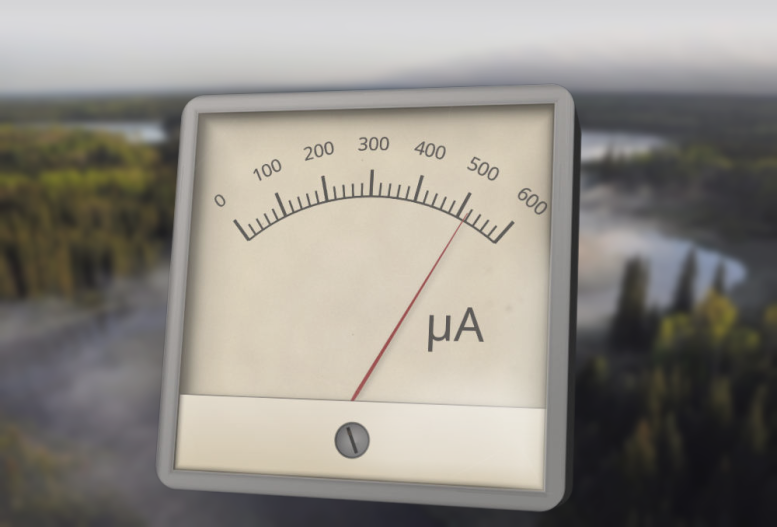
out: **520** µA
